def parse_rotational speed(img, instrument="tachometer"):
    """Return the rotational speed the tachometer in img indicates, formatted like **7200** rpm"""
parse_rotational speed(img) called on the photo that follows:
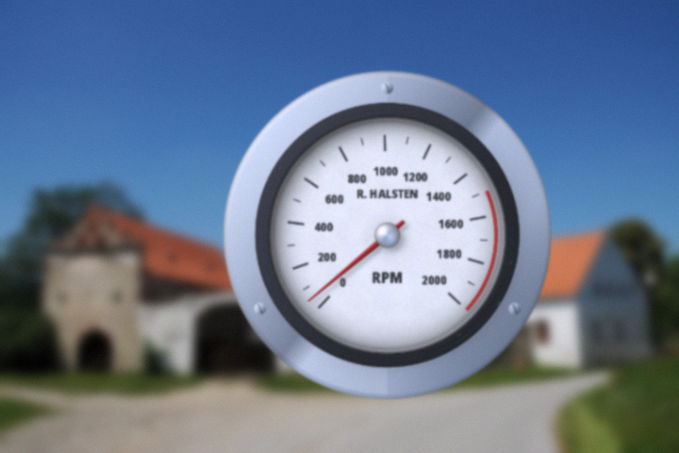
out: **50** rpm
